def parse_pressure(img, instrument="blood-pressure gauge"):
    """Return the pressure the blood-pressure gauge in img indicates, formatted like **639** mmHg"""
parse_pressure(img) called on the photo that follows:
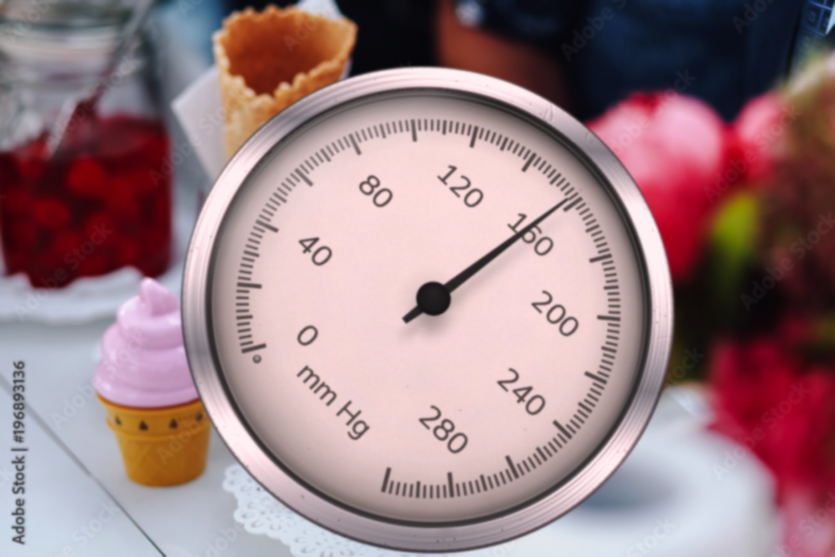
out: **158** mmHg
